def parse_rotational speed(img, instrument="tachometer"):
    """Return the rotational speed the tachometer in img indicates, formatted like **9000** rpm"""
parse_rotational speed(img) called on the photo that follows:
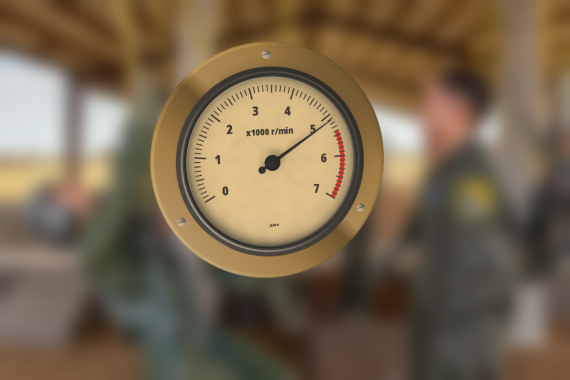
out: **5100** rpm
